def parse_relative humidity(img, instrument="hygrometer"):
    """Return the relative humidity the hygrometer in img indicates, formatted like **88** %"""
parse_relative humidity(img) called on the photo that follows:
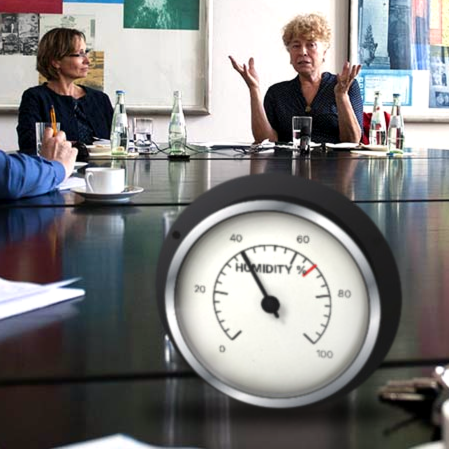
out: **40** %
